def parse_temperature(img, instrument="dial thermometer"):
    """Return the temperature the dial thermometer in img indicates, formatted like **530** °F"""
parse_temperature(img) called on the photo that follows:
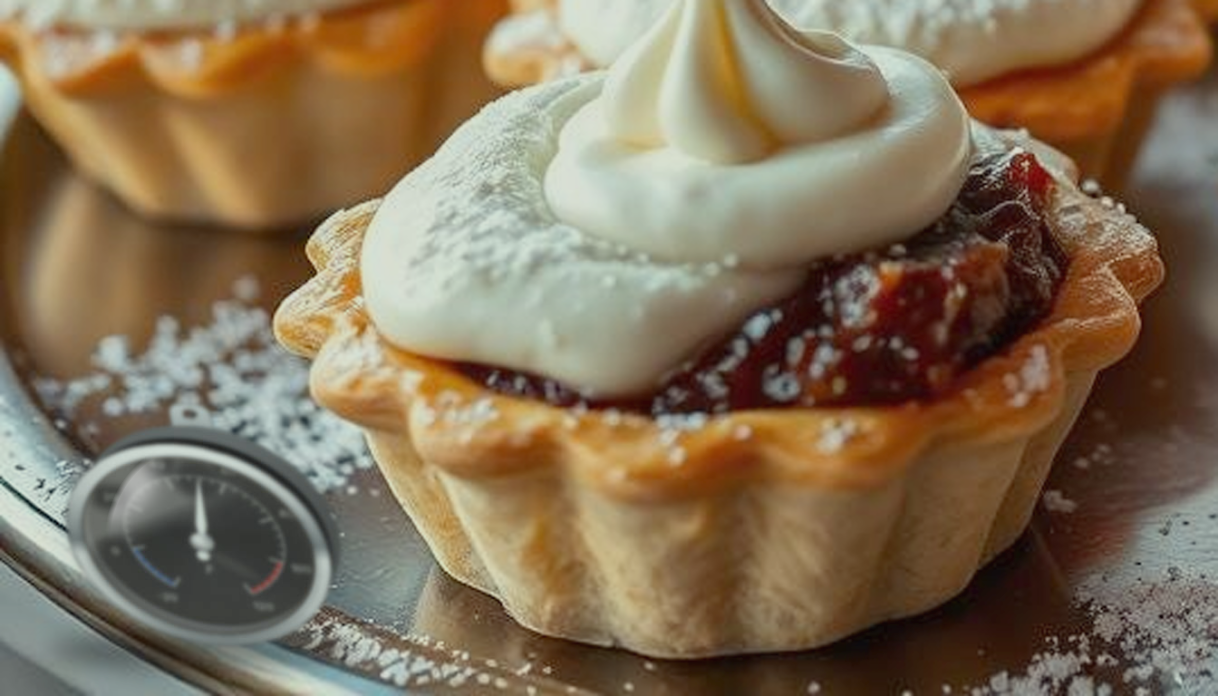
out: **52** °F
